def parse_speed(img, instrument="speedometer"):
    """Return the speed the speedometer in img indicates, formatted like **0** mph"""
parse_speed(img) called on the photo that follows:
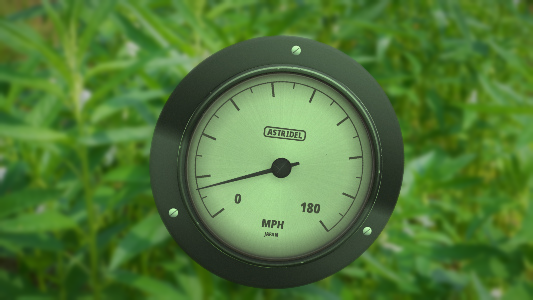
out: **15** mph
